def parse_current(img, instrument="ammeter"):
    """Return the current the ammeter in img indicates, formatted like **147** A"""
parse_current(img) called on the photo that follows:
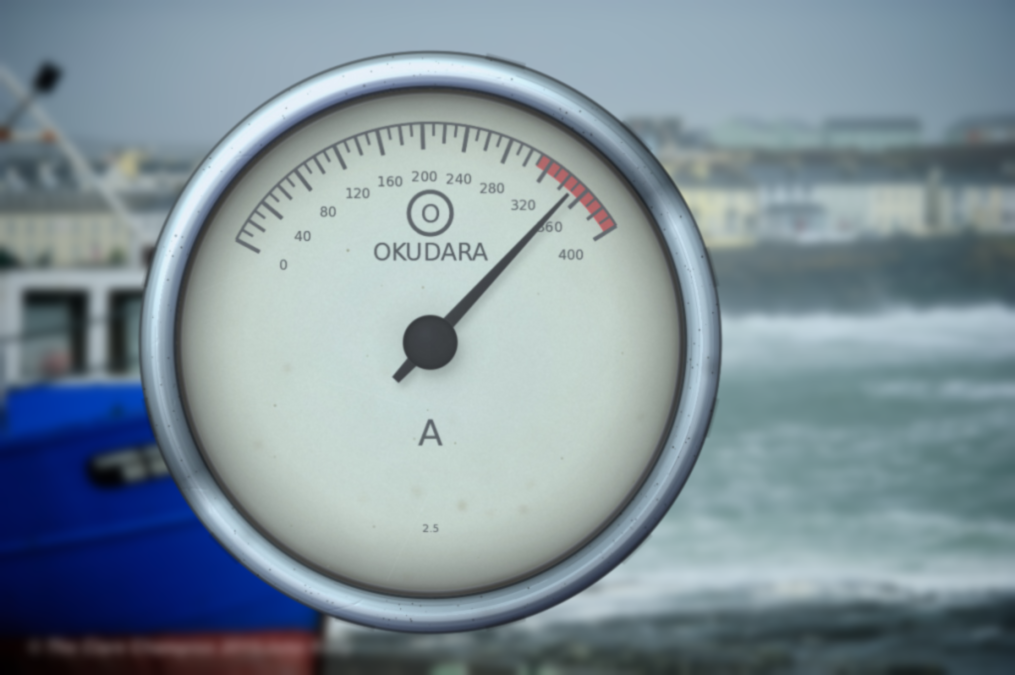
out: **350** A
